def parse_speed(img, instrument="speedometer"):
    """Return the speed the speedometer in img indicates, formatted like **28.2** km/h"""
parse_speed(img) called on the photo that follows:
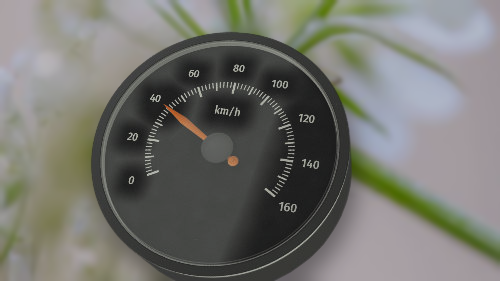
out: **40** km/h
